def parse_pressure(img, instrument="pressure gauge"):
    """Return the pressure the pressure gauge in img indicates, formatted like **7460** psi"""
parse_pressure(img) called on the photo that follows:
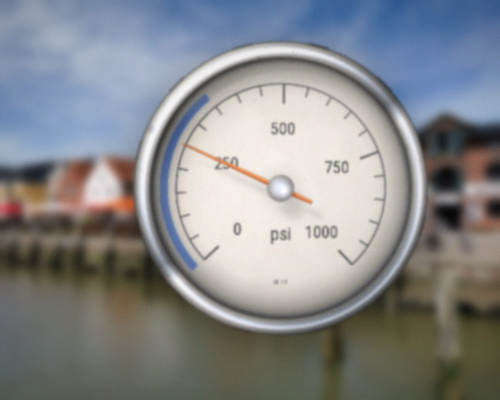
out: **250** psi
